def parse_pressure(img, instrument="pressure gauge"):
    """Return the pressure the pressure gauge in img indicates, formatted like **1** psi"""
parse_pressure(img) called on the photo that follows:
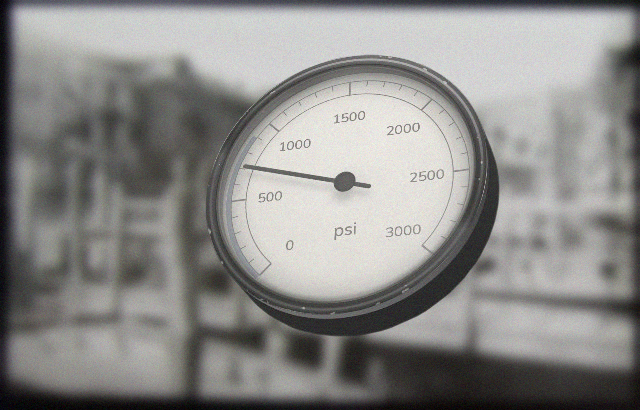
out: **700** psi
